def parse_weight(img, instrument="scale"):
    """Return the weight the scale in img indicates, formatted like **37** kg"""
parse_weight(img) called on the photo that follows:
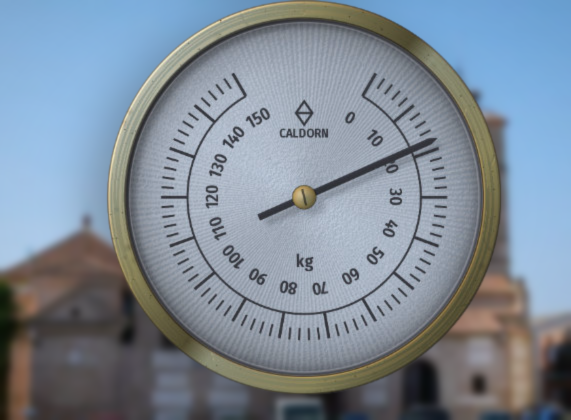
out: **18** kg
